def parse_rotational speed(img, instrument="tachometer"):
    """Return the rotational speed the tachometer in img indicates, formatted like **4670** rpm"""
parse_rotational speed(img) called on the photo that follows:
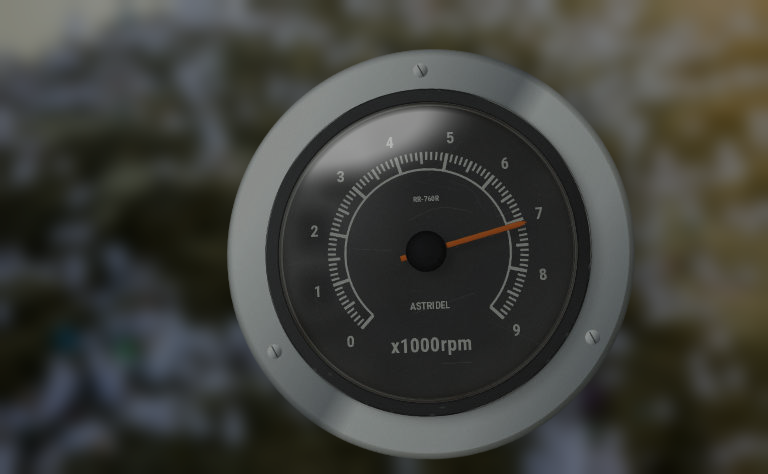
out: **7100** rpm
